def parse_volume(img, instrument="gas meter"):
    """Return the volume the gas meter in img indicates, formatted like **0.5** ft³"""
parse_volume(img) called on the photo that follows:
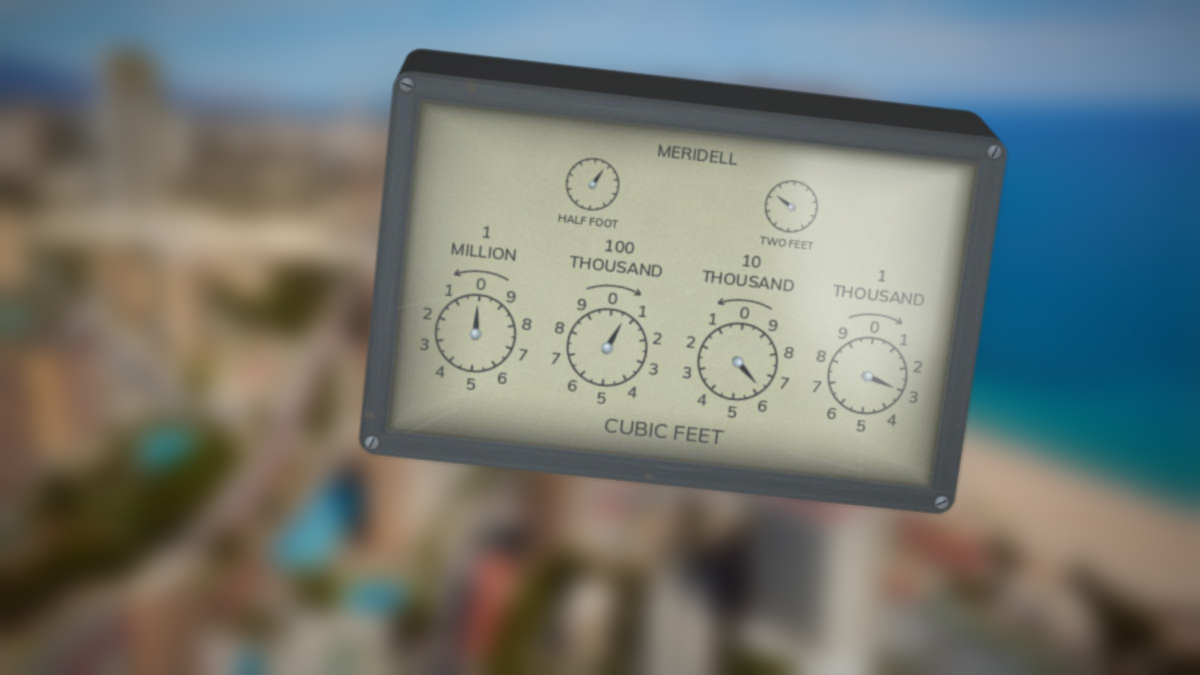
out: **6300** ft³
